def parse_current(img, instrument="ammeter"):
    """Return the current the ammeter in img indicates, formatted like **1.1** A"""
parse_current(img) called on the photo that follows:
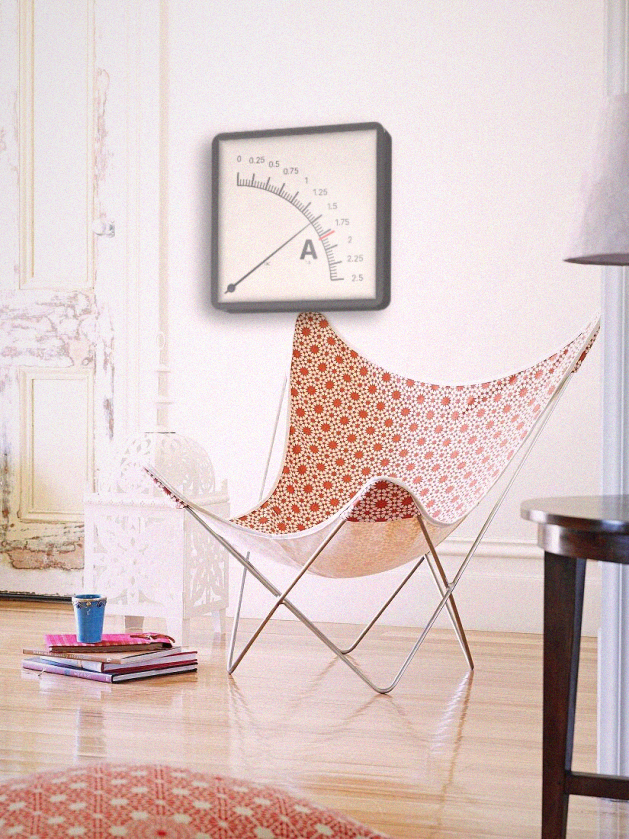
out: **1.5** A
